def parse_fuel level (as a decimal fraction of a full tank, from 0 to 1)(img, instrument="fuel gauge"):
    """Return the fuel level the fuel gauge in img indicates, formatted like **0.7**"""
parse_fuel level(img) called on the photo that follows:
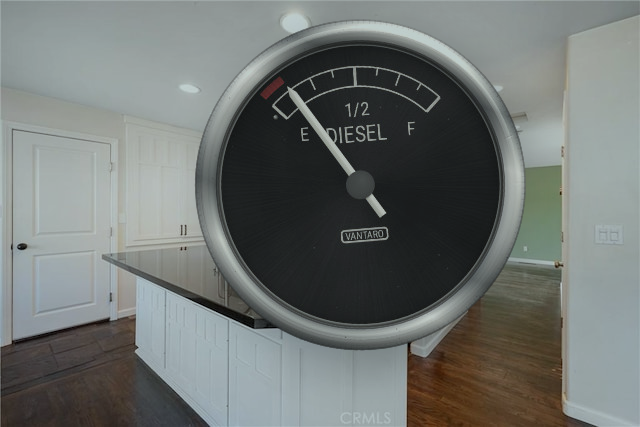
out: **0.125**
